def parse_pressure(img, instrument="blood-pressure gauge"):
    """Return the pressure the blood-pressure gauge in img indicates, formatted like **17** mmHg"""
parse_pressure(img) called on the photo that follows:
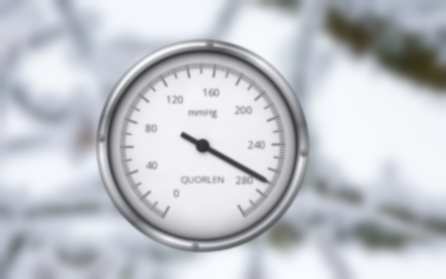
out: **270** mmHg
